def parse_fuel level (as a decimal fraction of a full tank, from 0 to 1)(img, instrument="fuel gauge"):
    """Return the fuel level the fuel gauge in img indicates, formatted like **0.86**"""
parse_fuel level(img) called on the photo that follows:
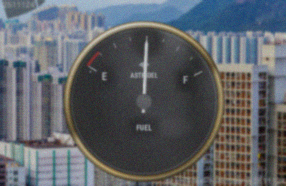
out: **0.5**
